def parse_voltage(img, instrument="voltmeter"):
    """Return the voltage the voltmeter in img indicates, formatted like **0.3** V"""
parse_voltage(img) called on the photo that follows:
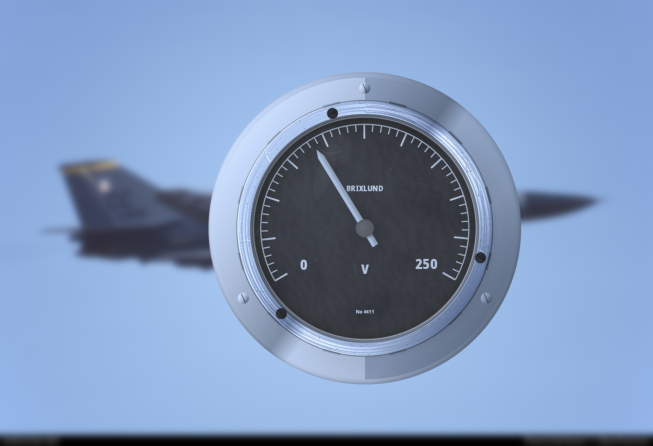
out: **92.5** V
